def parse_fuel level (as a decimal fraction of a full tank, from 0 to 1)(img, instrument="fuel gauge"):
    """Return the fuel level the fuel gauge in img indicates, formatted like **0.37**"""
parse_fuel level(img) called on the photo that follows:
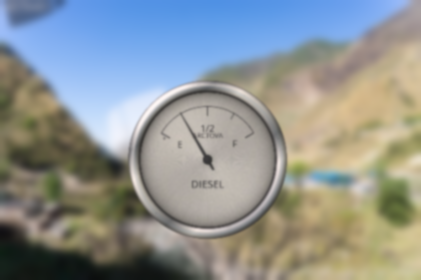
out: **0.25**
